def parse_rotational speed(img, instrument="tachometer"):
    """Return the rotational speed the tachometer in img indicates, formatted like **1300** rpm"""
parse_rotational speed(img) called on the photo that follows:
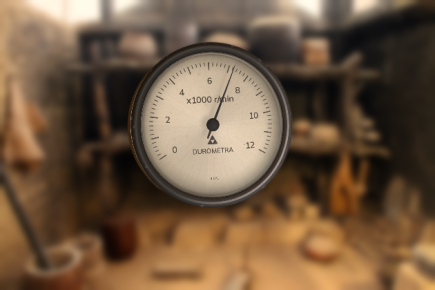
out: **7200** rpm
